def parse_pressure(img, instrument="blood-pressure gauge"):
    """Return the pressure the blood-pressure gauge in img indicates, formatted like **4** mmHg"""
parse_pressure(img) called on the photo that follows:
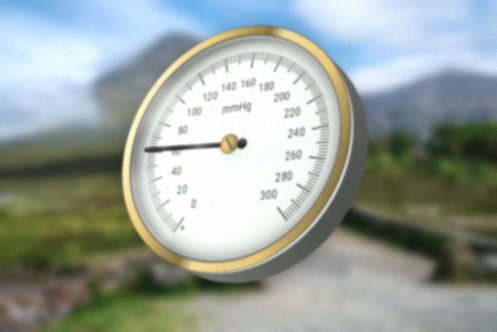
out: **60** mmHg
